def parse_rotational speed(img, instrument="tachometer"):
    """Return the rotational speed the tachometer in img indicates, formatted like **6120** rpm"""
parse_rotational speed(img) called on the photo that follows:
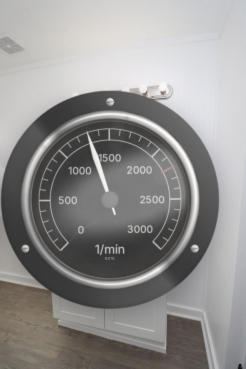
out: **1300** rpm
